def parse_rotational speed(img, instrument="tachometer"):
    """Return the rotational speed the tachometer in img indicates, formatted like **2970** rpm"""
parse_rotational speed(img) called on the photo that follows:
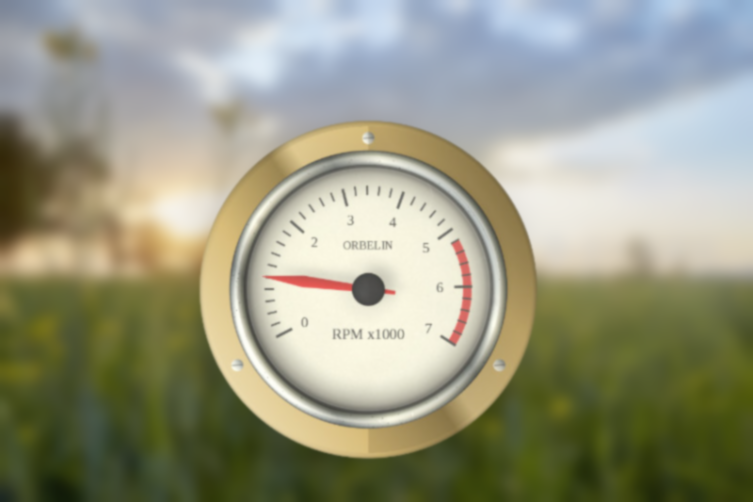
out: **1000** rpm
